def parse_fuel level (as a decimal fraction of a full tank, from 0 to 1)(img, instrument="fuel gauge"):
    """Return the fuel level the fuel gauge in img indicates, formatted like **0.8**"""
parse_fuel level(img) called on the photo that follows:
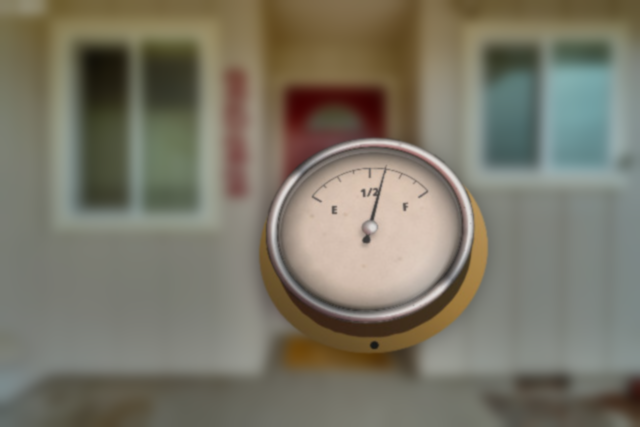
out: **0.625**
